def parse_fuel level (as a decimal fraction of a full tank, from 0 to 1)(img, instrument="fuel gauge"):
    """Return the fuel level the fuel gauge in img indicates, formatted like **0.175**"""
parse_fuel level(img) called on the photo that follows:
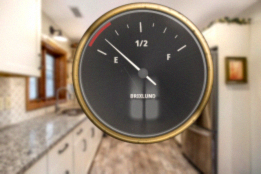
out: **0.125**
